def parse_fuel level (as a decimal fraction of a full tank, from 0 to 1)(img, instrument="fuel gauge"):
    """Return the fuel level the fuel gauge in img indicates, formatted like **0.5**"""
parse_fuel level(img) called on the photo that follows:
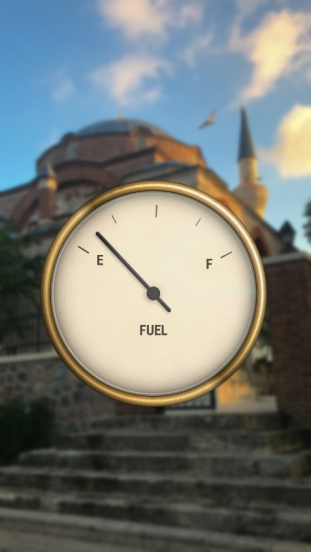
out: **0.125**
